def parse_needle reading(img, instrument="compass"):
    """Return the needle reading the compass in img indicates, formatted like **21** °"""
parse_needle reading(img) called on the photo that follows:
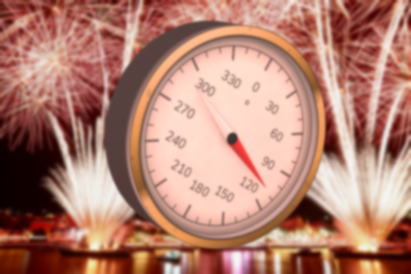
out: **110** °
